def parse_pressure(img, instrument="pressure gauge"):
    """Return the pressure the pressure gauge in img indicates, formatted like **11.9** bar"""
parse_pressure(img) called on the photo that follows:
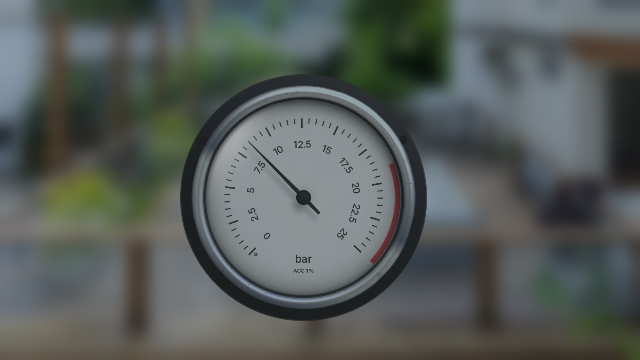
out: **8.5** bar
